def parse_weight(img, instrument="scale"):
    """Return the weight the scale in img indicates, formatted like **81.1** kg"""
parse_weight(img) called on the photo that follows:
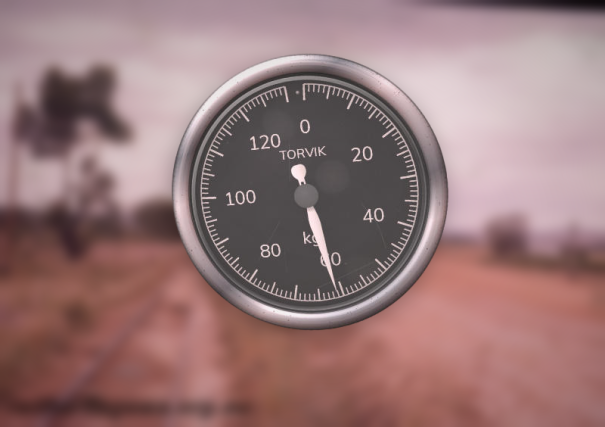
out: **61** kg
